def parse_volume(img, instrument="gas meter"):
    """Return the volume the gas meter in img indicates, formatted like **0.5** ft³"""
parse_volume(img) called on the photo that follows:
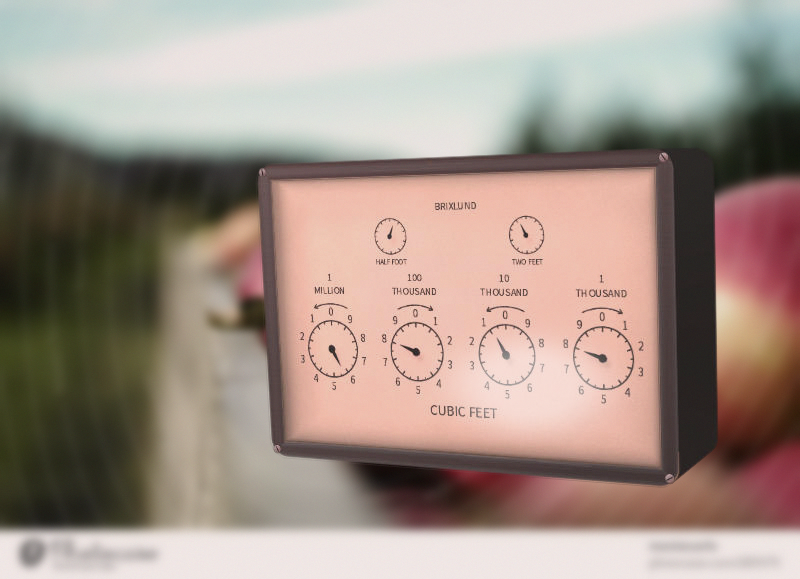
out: **580800** ft³
